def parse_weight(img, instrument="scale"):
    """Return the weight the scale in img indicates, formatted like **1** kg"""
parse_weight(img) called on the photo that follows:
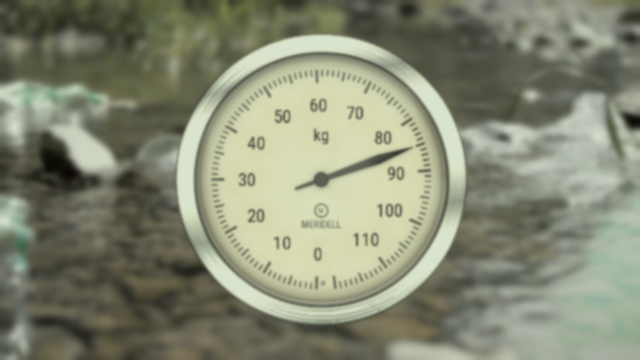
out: **85** kg
